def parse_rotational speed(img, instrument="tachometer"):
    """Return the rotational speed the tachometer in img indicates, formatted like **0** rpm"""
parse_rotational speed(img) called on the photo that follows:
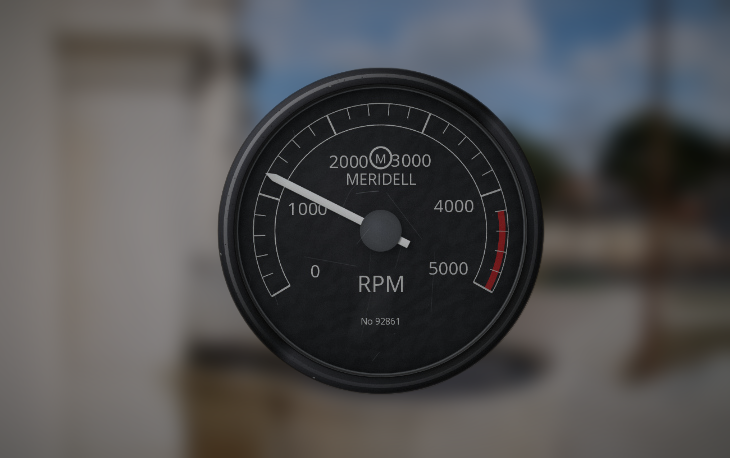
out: **1200** rpm
